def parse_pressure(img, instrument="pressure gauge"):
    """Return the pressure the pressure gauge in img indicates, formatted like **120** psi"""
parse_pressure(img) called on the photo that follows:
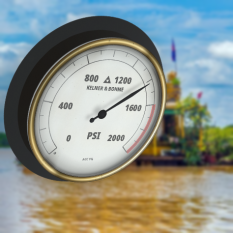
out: **1400** psi
